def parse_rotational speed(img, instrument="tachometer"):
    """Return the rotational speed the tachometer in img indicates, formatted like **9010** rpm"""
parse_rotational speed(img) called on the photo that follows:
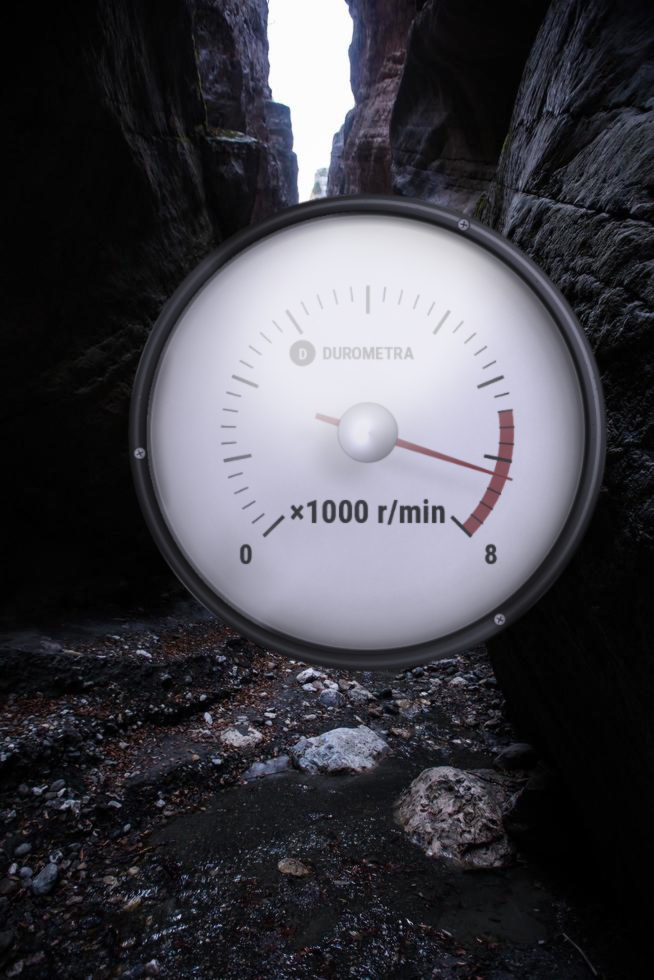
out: **7200** rpm
